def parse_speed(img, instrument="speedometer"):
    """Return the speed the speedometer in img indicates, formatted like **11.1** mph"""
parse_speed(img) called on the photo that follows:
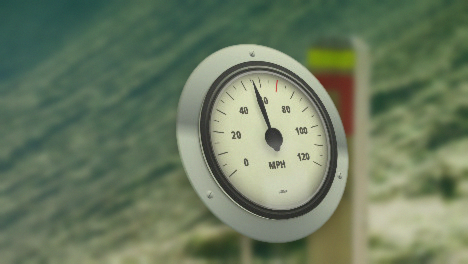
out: **55** mph
